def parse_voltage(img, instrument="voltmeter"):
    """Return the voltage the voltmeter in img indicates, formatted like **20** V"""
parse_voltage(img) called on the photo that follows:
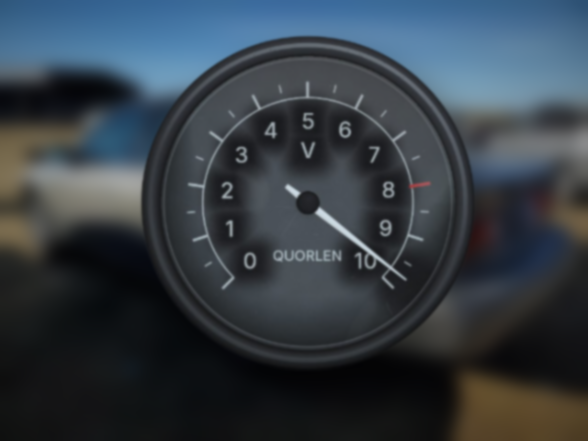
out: **9.75** V
